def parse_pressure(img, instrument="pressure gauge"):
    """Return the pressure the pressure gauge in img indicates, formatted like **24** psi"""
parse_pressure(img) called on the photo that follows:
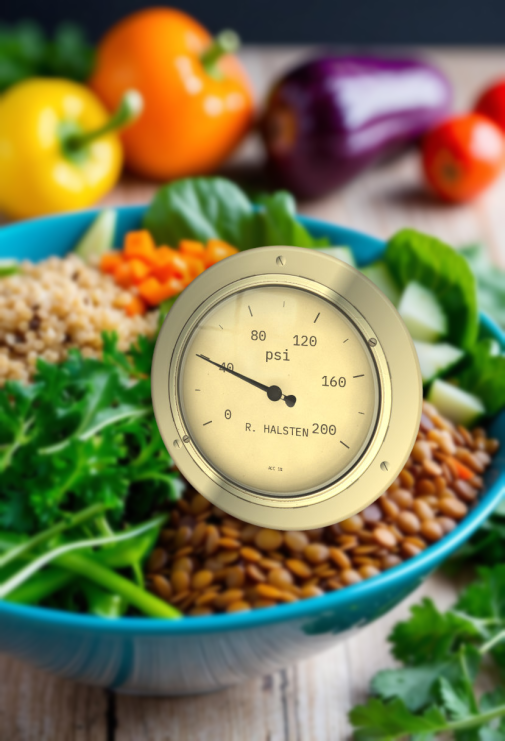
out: **40** psi
